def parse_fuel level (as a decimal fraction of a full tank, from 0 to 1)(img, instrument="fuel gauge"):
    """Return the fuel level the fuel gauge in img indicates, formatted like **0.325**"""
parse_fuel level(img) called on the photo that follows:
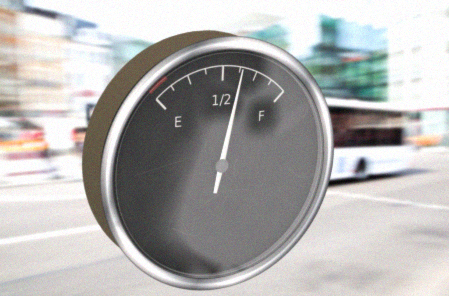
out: **0.625**
